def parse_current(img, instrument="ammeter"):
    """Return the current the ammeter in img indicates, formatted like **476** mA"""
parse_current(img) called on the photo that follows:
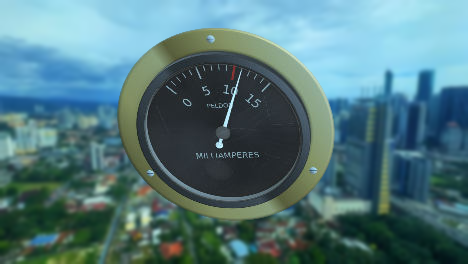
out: **11** mA
